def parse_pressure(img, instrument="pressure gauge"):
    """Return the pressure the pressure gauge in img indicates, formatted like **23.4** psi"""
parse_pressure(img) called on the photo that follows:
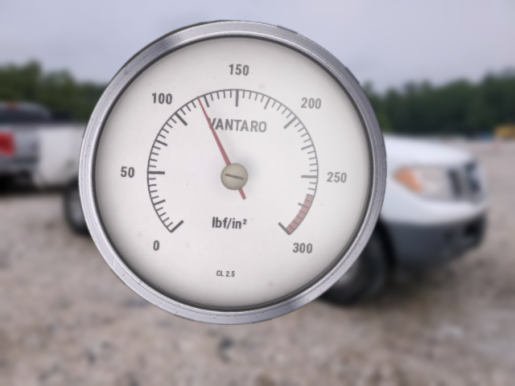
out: **120** psi
